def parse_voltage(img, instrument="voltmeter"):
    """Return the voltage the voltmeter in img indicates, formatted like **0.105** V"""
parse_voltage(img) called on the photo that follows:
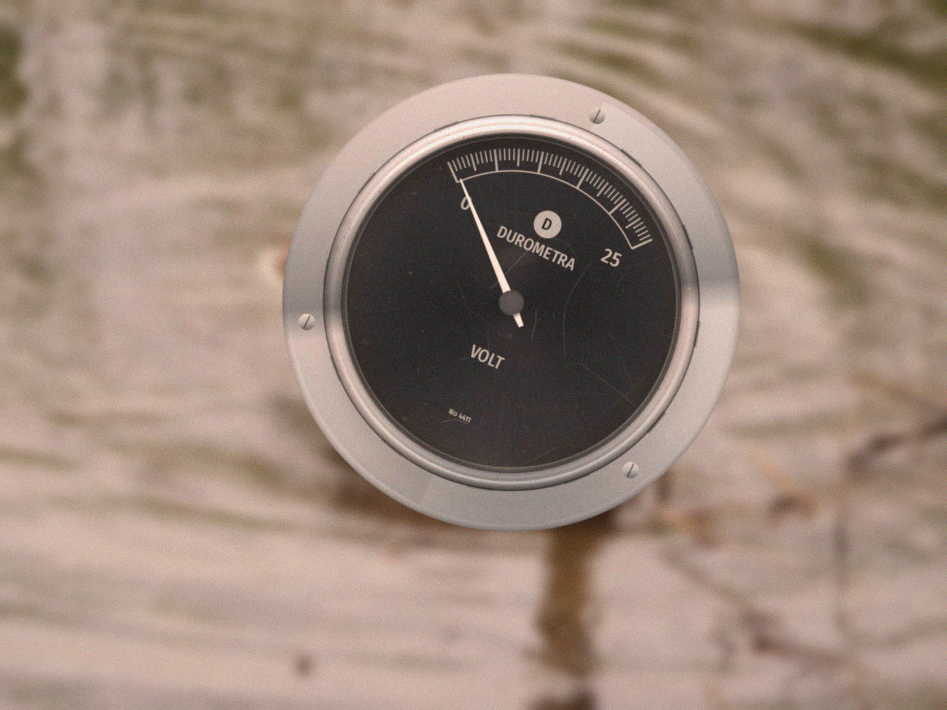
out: **0.5** V
